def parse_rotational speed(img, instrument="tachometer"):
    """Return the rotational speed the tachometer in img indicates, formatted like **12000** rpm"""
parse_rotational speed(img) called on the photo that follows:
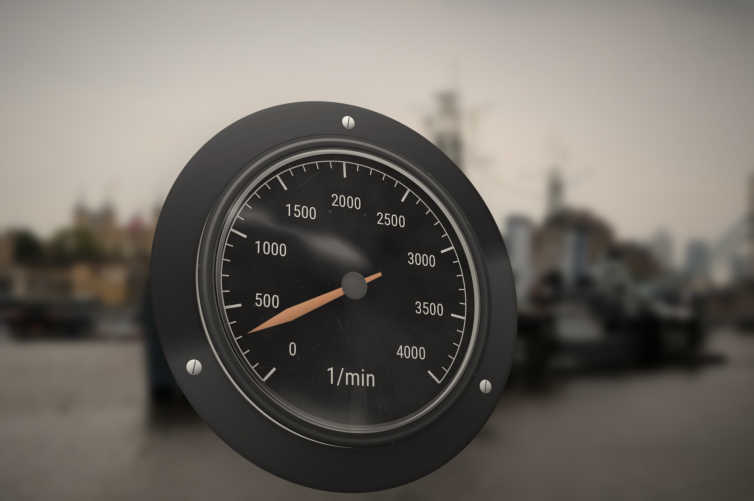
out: **300** rpm
